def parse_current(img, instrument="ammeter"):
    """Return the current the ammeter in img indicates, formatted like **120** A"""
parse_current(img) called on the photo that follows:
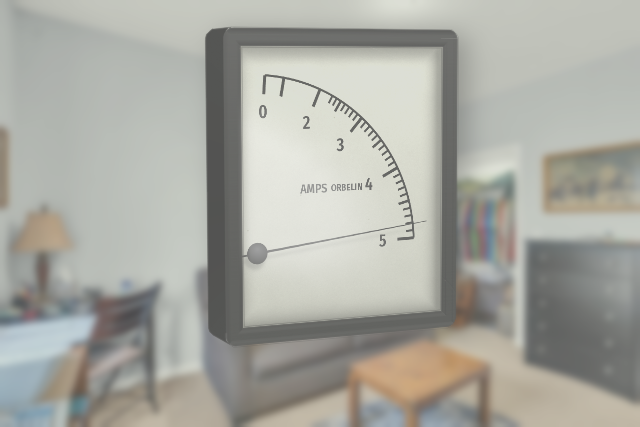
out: **4.8** A
